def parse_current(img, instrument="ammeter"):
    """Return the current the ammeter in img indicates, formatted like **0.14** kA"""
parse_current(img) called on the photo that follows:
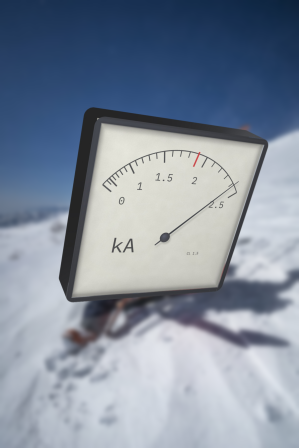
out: **2.4** kA
